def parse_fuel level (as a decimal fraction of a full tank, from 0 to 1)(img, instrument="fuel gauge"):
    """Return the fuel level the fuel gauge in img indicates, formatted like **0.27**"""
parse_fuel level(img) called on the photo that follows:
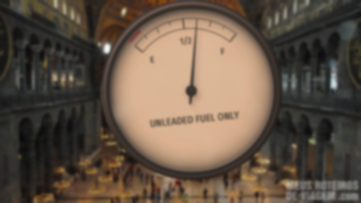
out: **0.625**
